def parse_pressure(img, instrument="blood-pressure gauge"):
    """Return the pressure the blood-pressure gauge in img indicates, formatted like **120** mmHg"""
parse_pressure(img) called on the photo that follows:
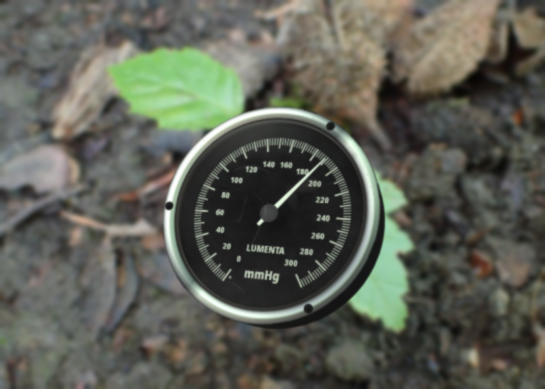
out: **190** mmHg
